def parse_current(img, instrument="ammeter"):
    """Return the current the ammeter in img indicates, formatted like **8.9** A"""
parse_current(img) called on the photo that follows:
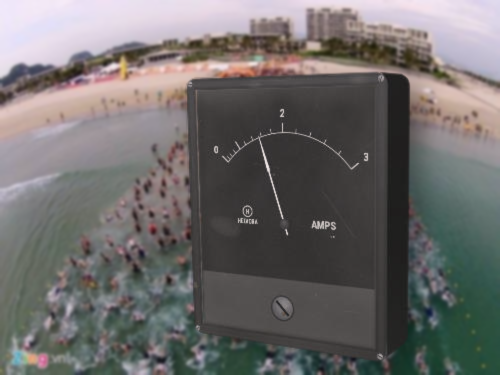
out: **1.6** A
